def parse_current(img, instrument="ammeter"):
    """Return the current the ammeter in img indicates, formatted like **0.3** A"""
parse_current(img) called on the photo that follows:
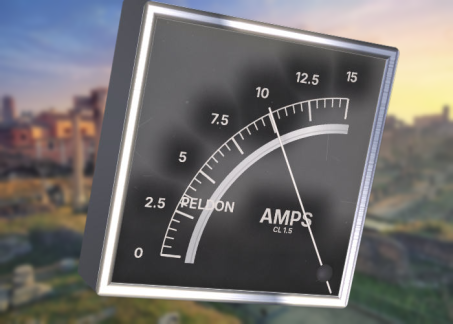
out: **10** A
